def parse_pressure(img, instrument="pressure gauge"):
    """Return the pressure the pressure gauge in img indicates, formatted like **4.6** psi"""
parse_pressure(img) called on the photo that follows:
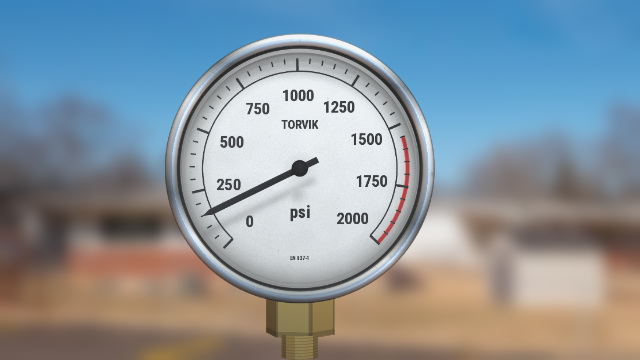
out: **150** psi
